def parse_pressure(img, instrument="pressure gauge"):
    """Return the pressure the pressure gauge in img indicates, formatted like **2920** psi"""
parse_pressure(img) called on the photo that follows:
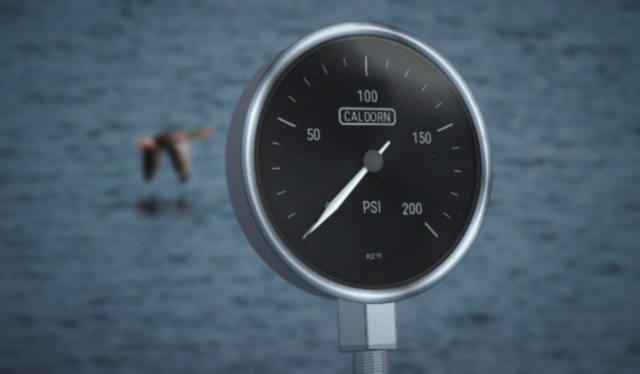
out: **0** psi
